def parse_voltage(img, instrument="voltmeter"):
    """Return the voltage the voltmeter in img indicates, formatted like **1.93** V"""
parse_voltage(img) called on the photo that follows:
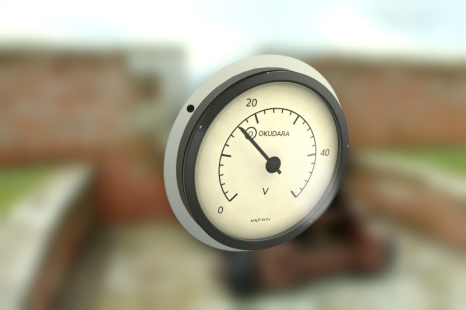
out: **16** V
